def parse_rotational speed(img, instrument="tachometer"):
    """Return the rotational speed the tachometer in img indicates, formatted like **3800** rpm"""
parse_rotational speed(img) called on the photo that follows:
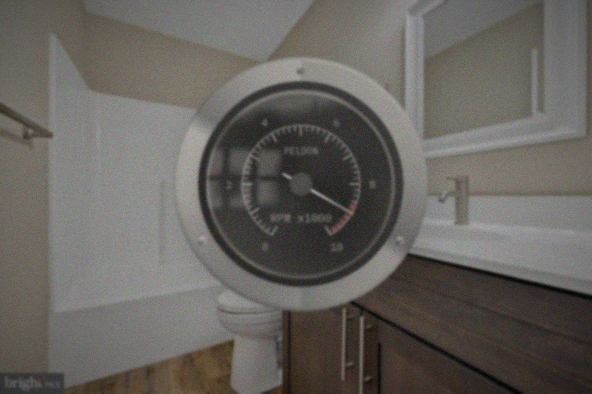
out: **9000** rpm
